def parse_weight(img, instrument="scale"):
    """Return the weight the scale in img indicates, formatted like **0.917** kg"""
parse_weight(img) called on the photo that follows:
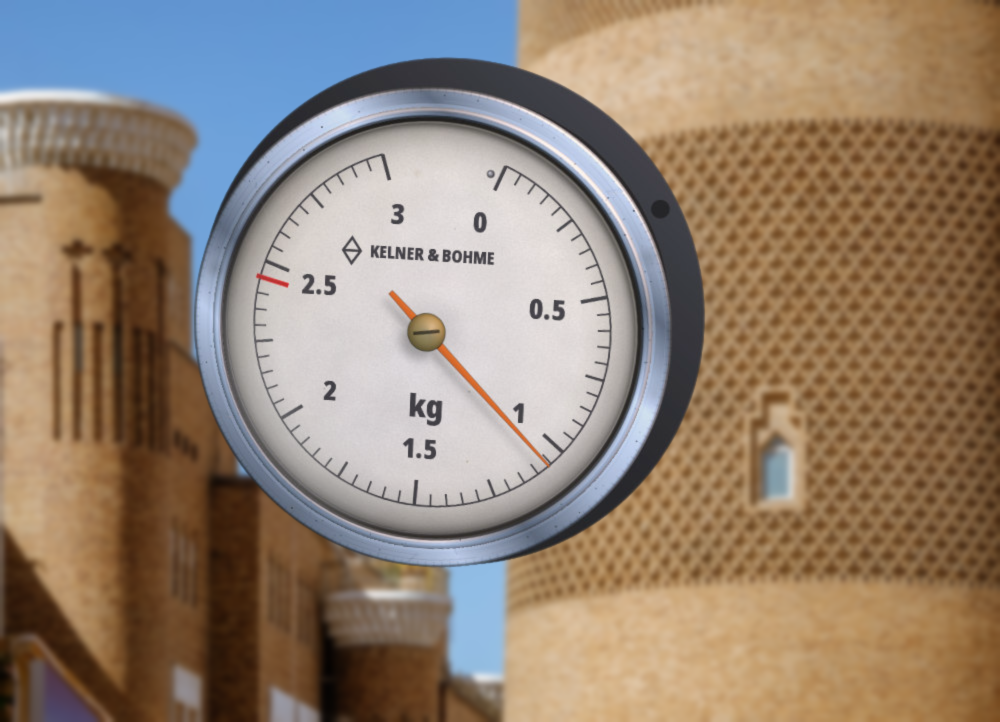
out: **1.05** kg
